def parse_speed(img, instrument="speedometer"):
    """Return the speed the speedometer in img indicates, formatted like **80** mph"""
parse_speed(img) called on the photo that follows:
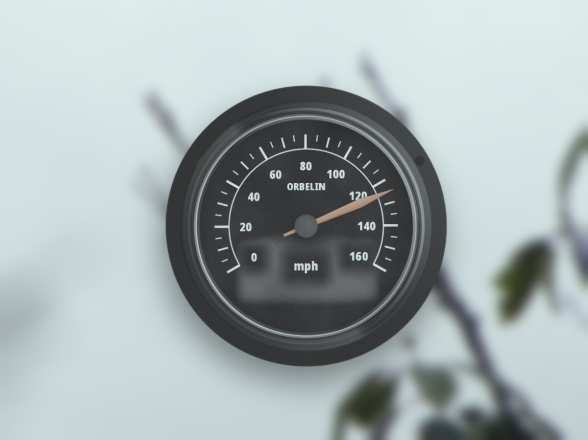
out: **125** mph
